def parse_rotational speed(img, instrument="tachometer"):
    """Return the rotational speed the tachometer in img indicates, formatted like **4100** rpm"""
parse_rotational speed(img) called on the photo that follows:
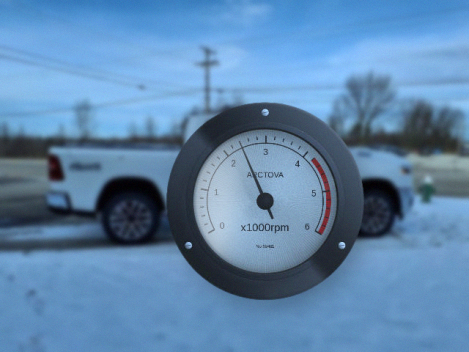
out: **2400** rpm
